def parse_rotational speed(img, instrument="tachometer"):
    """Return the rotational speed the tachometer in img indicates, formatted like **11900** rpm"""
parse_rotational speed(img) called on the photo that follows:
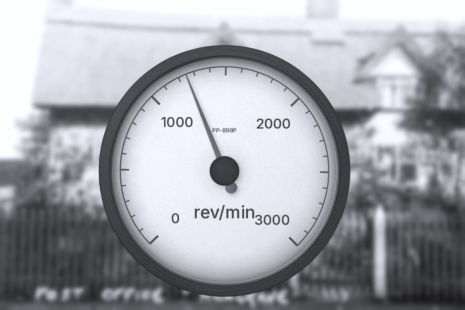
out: **1250** rpm
